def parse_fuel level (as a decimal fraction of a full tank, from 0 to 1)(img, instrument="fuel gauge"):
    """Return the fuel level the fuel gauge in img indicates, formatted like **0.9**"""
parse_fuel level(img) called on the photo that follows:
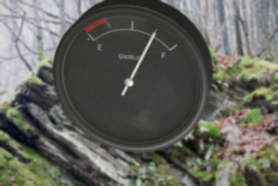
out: **0.75**
